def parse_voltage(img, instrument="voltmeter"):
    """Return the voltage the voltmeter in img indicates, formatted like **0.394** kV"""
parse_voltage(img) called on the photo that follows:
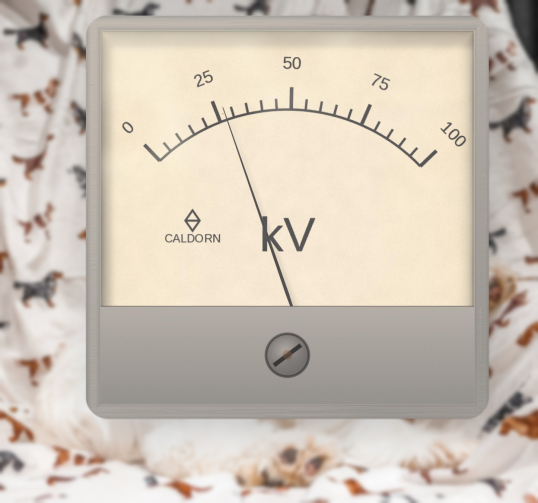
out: **27.5** kV
